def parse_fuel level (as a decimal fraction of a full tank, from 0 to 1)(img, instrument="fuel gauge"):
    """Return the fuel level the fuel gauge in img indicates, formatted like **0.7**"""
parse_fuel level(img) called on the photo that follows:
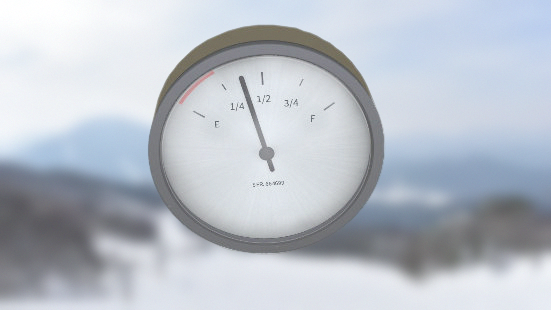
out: **0.375**
